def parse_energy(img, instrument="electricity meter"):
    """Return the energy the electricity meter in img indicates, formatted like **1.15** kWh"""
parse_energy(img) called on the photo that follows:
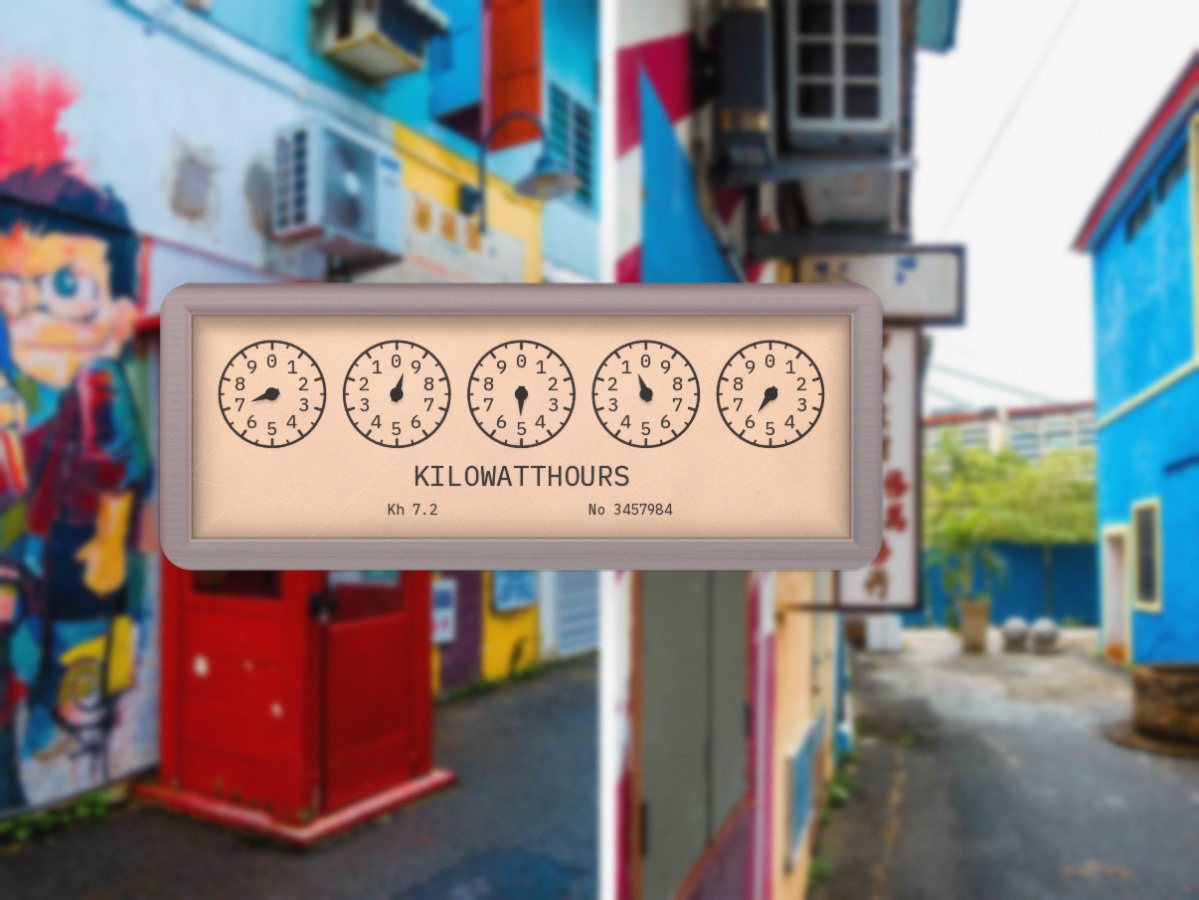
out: **69506** kWh
